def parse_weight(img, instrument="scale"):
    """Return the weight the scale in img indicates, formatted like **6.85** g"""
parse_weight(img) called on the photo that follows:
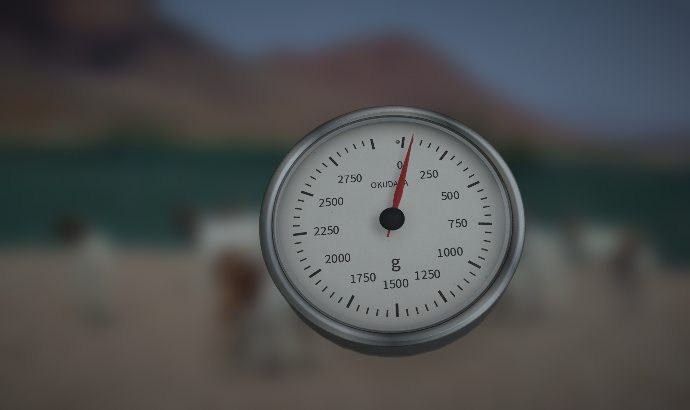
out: **50** g
